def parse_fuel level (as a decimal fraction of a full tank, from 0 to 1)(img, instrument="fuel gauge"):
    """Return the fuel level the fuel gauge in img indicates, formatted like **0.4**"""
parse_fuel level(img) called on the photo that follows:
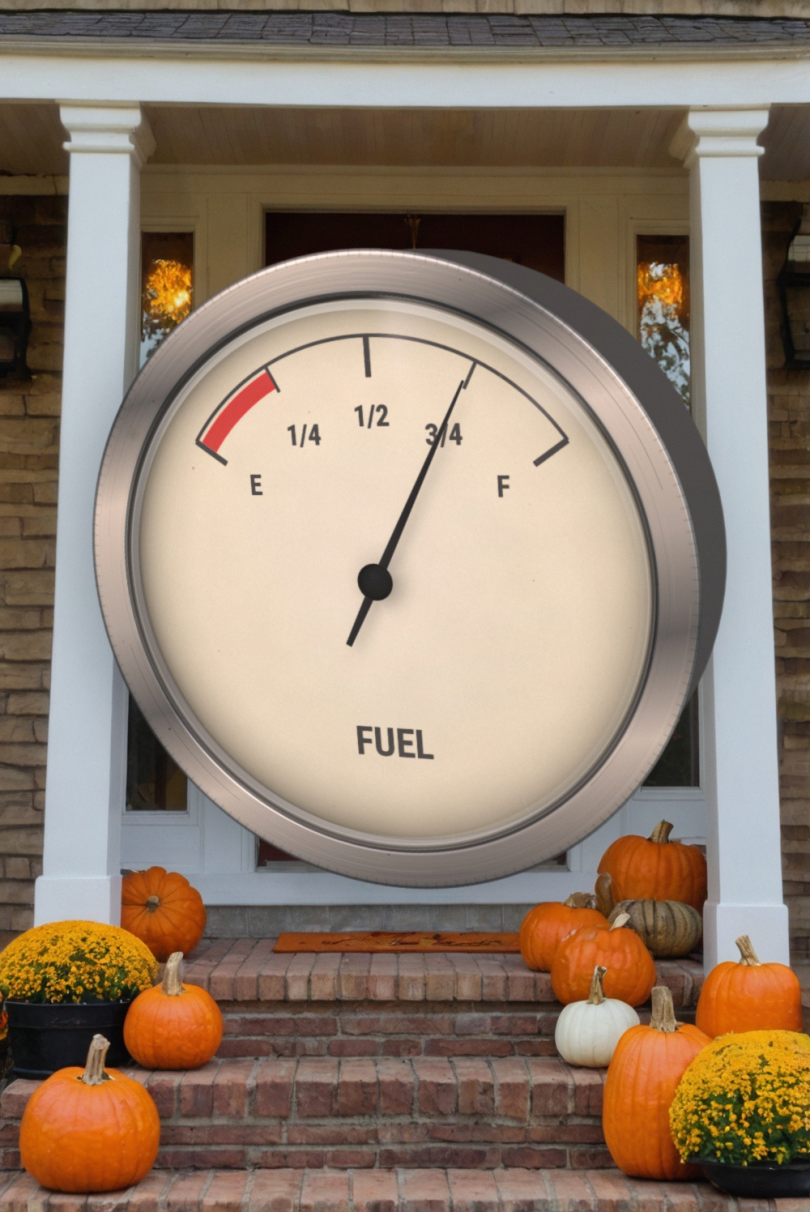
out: **0.75**
